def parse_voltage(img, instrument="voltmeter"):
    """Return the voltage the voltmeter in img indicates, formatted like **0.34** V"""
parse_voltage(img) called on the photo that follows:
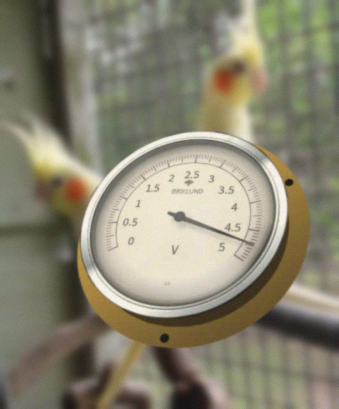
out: **4.75** V
